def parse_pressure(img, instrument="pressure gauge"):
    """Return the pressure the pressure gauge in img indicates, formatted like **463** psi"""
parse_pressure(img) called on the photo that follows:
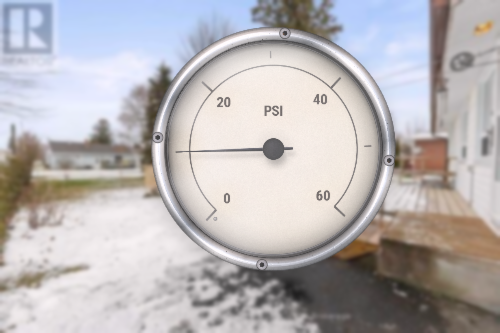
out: **10** psi
